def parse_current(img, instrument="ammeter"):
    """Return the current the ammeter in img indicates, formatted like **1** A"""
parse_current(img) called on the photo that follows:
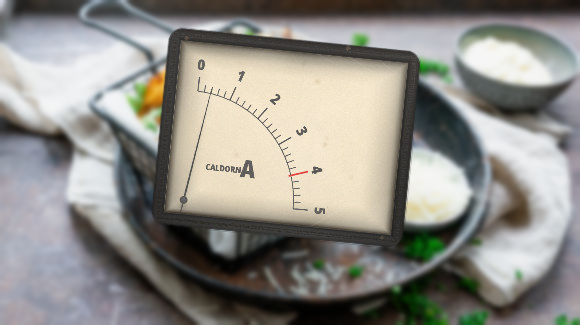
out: **0.4** A
